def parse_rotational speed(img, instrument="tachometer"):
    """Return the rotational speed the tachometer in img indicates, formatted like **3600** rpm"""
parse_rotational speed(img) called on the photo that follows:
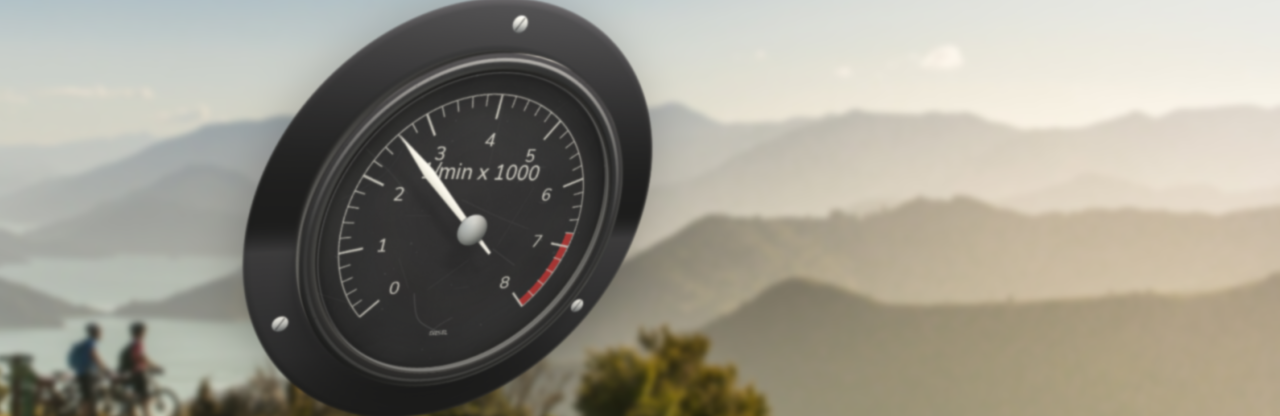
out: **2600** rpm
